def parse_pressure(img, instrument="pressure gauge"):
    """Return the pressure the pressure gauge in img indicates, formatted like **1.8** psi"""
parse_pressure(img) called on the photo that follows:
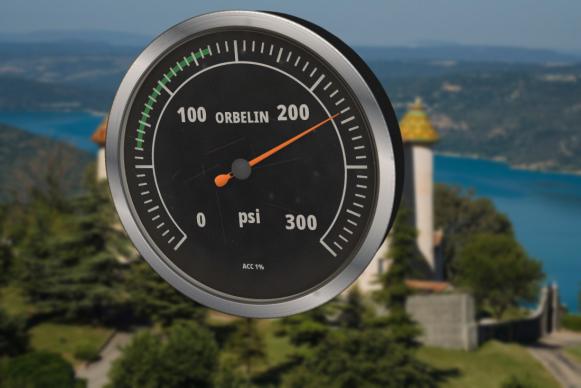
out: **220** psi
